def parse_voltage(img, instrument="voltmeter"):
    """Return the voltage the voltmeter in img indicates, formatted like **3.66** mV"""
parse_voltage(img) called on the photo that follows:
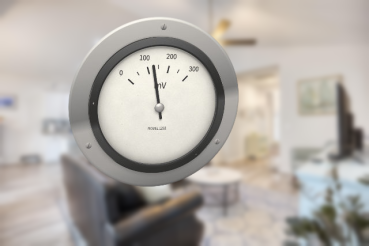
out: **125** mV
